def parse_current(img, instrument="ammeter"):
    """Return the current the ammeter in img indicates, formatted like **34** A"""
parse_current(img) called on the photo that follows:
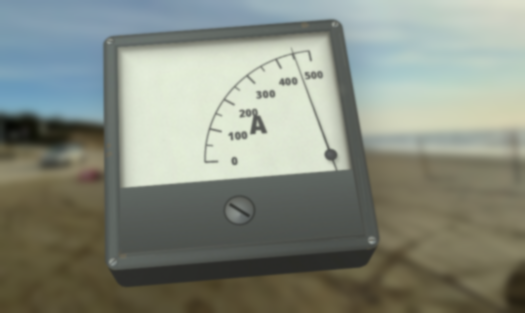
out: **450** A
